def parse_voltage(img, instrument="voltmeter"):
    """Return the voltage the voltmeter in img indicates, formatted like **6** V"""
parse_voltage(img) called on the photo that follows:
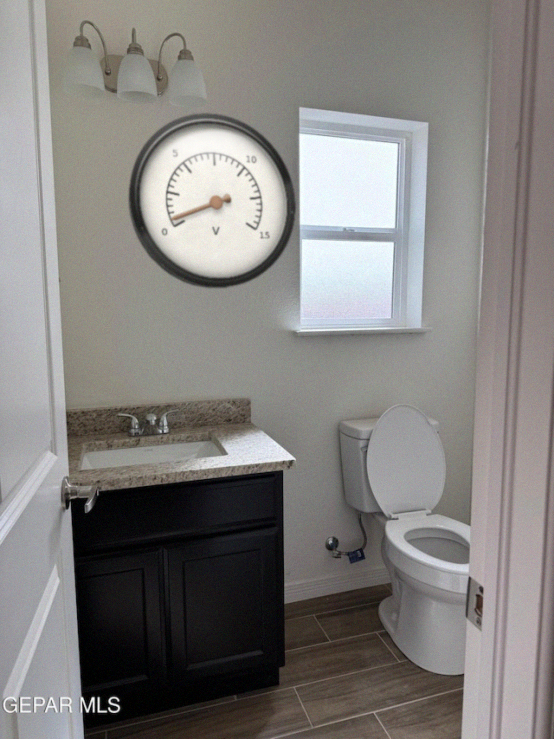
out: **0.5** V
